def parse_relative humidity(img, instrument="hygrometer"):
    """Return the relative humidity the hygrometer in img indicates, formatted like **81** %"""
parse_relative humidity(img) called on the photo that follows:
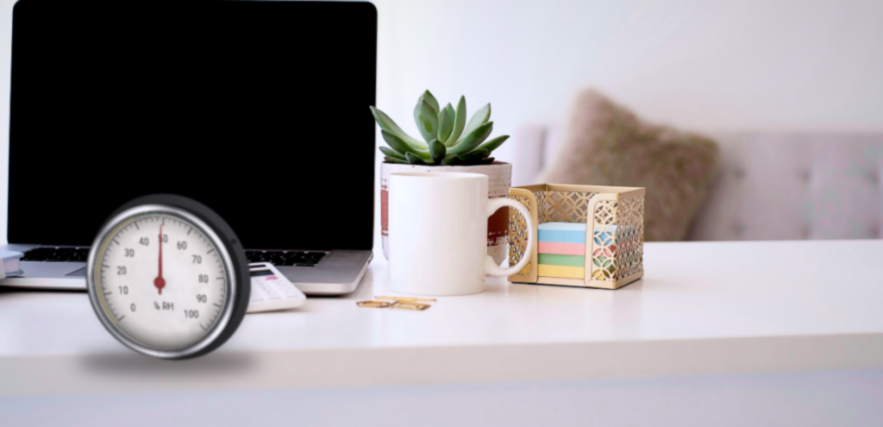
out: **50** %
